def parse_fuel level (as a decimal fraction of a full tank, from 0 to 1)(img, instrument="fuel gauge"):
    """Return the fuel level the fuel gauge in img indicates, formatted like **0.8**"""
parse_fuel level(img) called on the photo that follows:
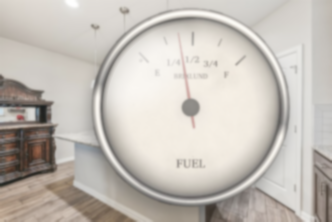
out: **0.375**
